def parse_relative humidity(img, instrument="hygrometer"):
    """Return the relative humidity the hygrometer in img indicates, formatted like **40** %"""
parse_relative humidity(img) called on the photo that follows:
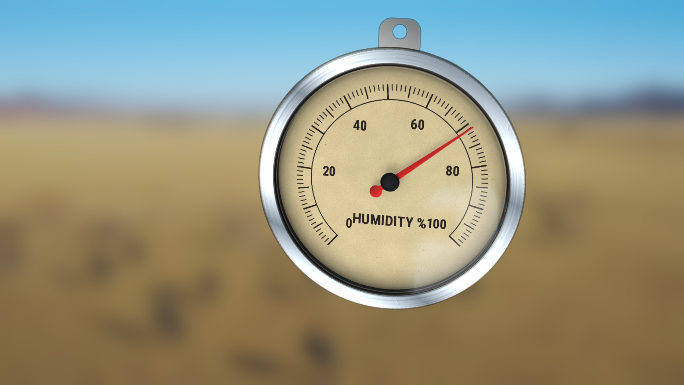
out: **71** %
